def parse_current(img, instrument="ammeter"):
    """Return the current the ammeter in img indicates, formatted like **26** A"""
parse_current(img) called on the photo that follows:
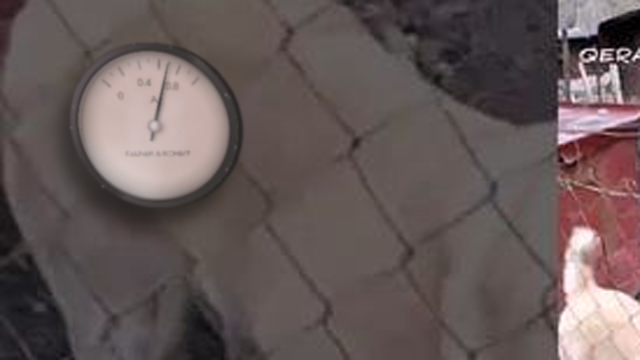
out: **0.7** A
